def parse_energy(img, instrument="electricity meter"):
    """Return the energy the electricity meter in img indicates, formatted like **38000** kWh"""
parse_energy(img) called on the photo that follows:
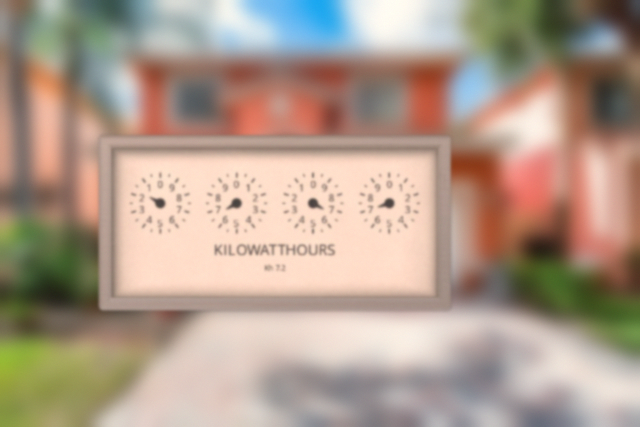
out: **1667** kWh
